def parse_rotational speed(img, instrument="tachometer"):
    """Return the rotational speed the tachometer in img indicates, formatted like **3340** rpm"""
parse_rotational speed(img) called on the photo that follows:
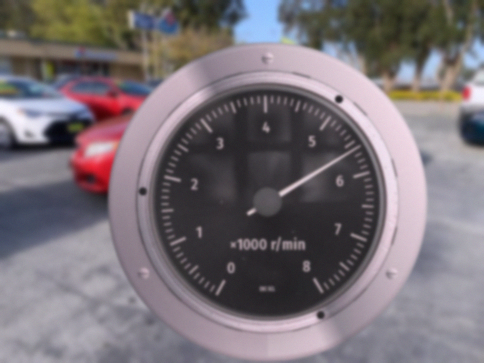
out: **5600** rpm
